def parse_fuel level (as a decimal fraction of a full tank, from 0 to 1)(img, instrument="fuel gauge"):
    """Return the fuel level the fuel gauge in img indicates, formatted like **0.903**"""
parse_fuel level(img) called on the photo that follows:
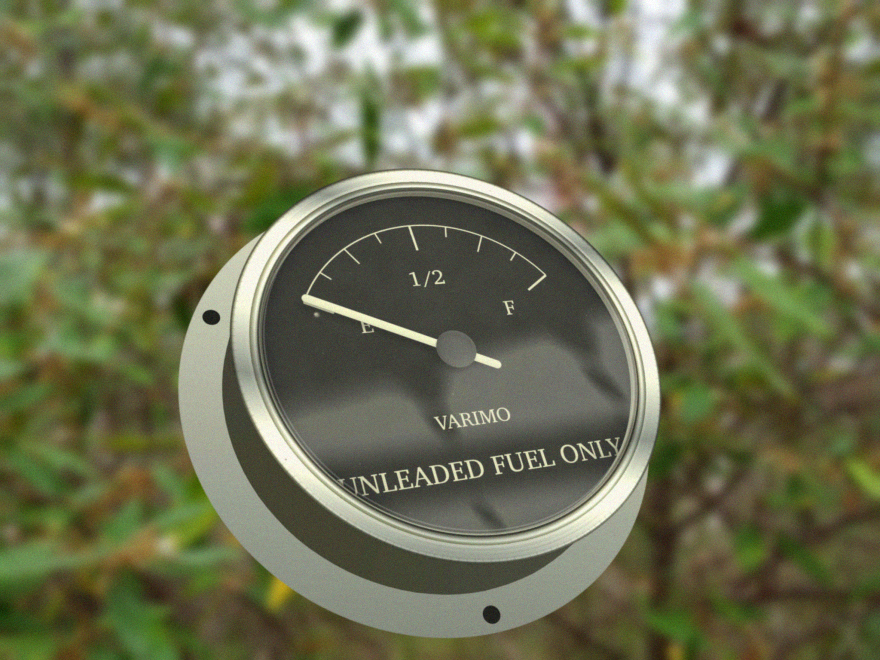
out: **0**
